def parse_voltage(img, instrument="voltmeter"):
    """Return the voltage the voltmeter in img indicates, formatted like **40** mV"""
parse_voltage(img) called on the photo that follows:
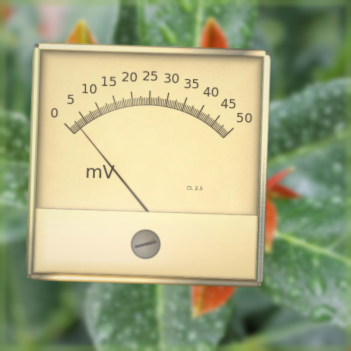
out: **2.5** mV
